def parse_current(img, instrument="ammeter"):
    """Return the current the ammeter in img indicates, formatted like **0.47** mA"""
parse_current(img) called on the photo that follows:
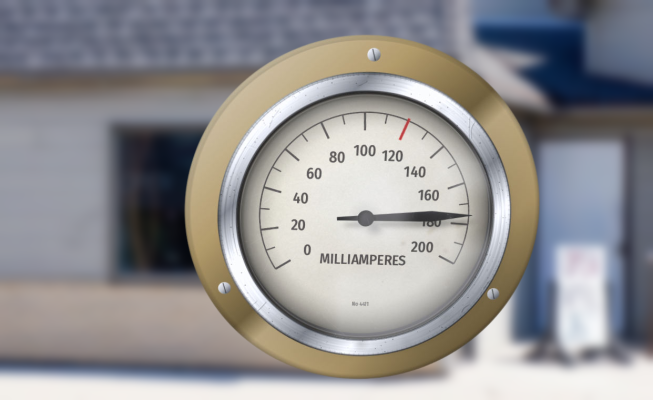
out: **175** mA
